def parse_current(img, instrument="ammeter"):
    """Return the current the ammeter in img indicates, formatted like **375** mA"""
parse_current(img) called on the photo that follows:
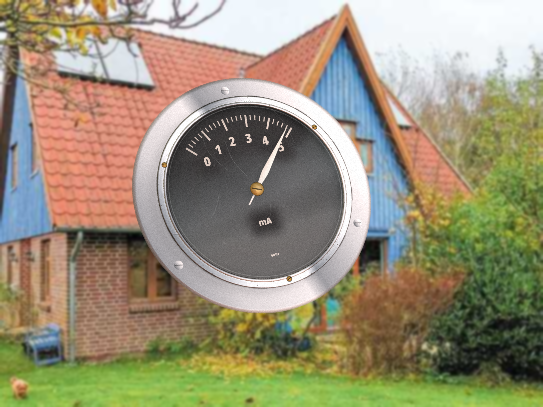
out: **4.8** mA
